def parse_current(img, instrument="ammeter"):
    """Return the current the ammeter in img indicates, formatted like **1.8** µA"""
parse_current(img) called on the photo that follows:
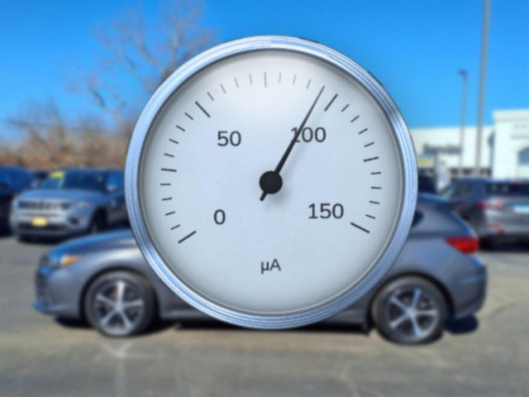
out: **95** µA
